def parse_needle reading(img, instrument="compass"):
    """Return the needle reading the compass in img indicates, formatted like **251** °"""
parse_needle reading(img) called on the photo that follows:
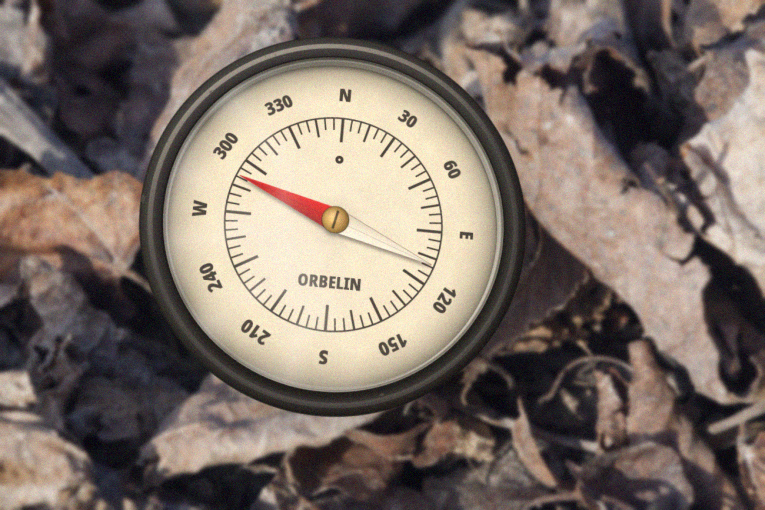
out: **290** °
